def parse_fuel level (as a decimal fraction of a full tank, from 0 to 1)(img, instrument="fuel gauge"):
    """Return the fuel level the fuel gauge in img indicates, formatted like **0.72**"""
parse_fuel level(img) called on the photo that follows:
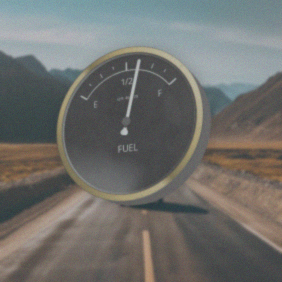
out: **0.625**
